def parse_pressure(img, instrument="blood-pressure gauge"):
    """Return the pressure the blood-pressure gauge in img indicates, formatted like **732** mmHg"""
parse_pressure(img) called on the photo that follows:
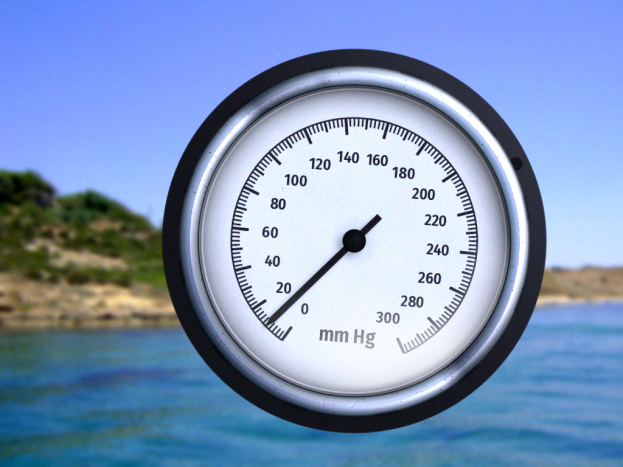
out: **10** mmHg
